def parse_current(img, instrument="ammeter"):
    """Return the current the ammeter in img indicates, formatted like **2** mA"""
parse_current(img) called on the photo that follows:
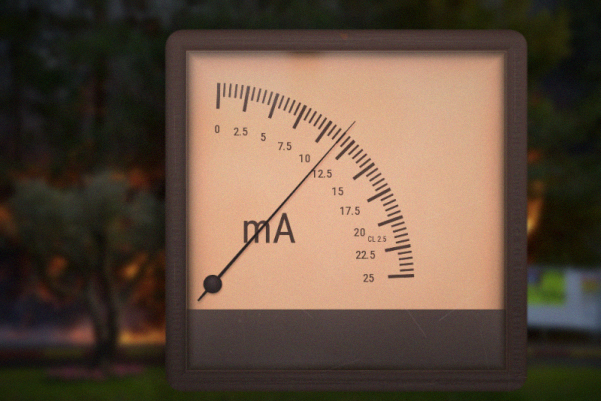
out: **11.5** mA
